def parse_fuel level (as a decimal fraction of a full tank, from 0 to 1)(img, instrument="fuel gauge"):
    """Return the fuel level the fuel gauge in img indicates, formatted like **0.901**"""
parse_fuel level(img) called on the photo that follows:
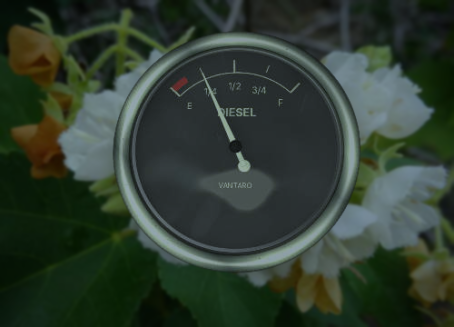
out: **0.25**
